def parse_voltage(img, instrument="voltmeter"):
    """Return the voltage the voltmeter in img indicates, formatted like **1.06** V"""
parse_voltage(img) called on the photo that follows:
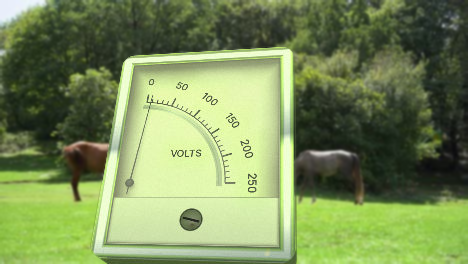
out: **10** V
